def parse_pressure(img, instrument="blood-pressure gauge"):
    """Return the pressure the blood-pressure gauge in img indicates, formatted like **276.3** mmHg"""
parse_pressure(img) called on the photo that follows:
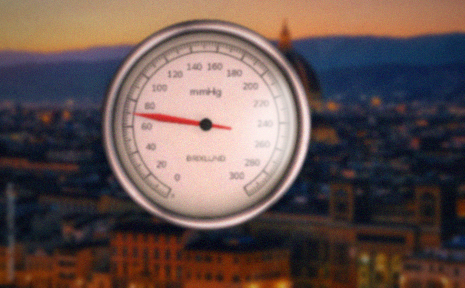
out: **70** mmHg
